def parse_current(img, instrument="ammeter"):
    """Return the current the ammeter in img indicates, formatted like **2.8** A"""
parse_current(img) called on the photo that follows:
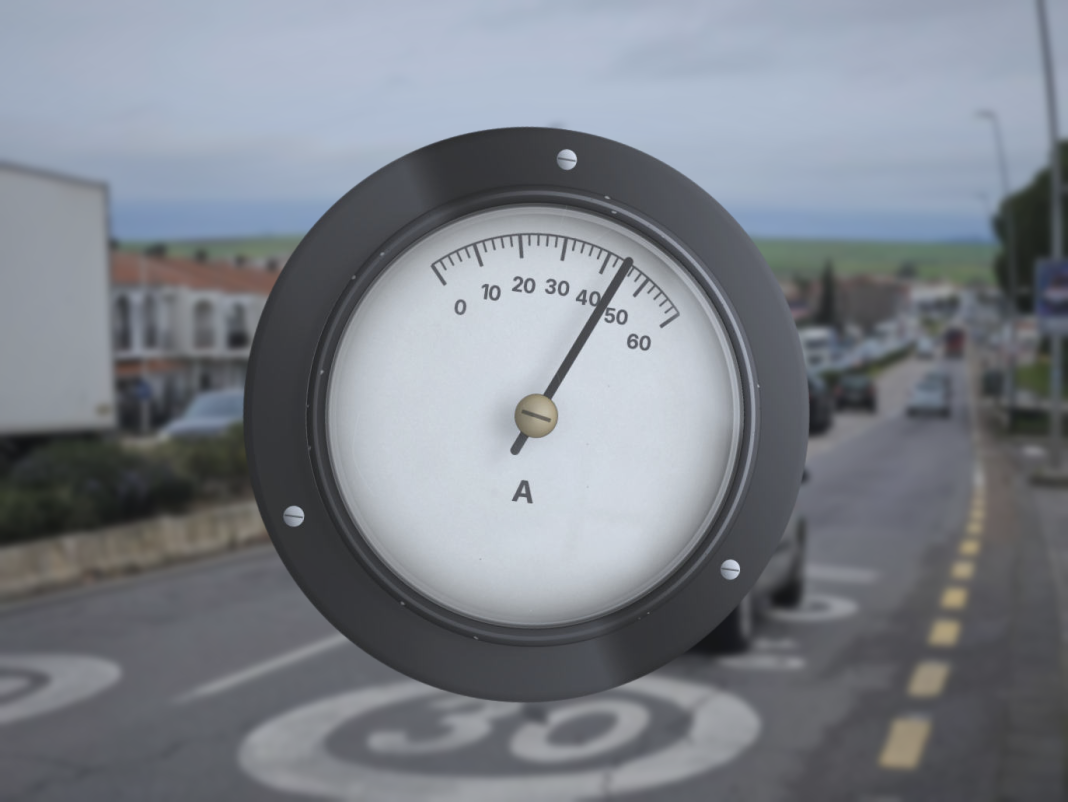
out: **44** A
